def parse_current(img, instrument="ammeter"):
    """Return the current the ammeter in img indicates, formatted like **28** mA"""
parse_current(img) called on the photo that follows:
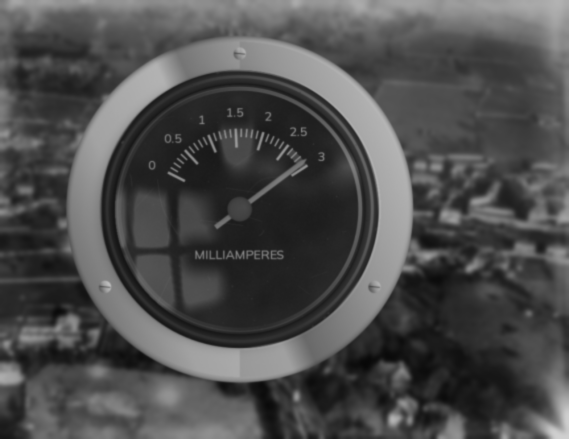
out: **2.9** mA
